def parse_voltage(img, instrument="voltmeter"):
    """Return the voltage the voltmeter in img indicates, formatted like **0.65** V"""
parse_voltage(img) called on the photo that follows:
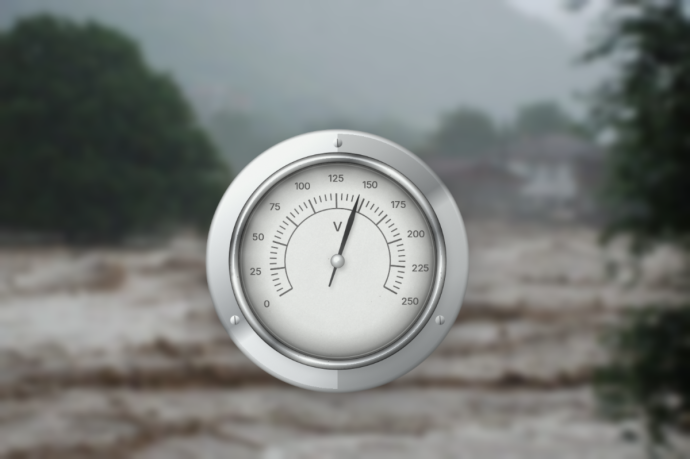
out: **145** V
